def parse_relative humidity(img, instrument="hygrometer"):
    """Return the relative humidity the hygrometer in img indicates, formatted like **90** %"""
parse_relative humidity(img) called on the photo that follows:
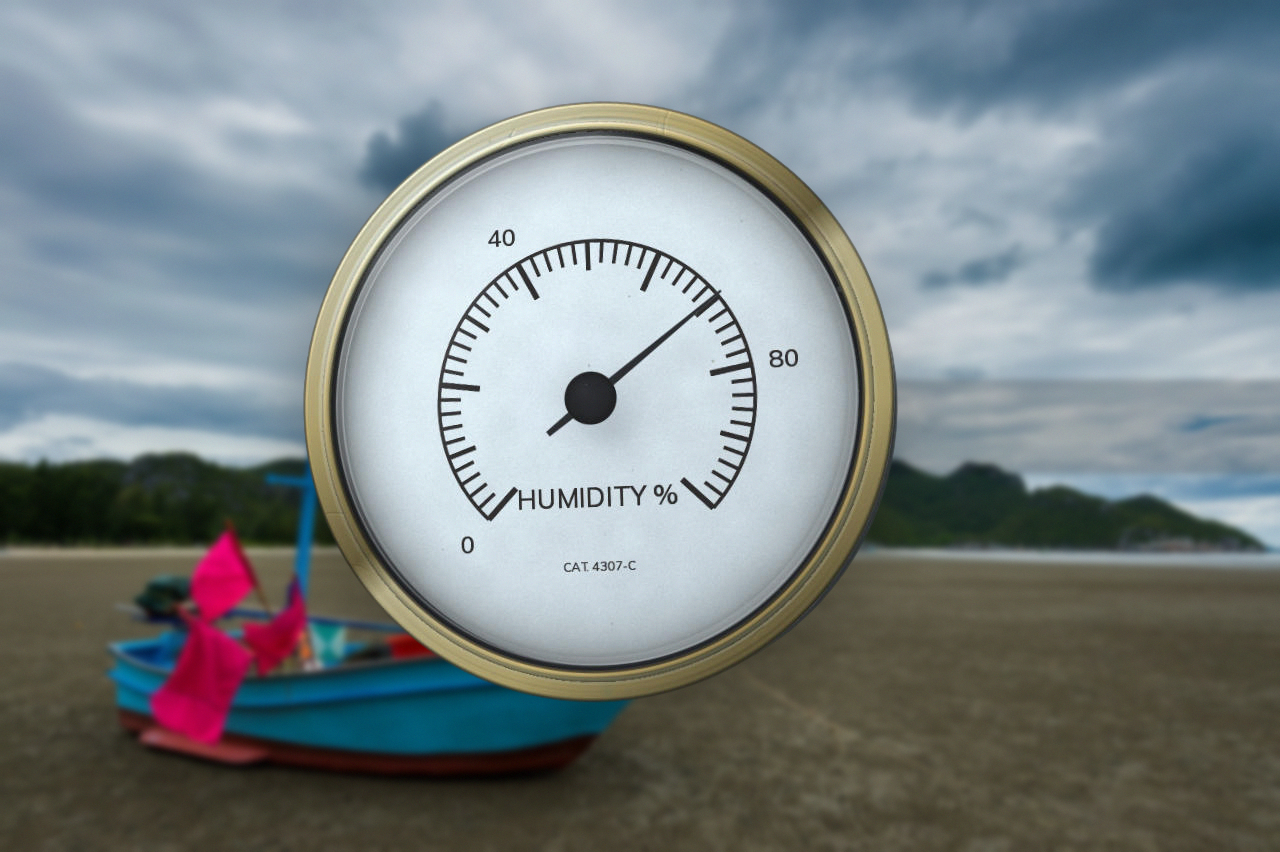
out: **70** %
